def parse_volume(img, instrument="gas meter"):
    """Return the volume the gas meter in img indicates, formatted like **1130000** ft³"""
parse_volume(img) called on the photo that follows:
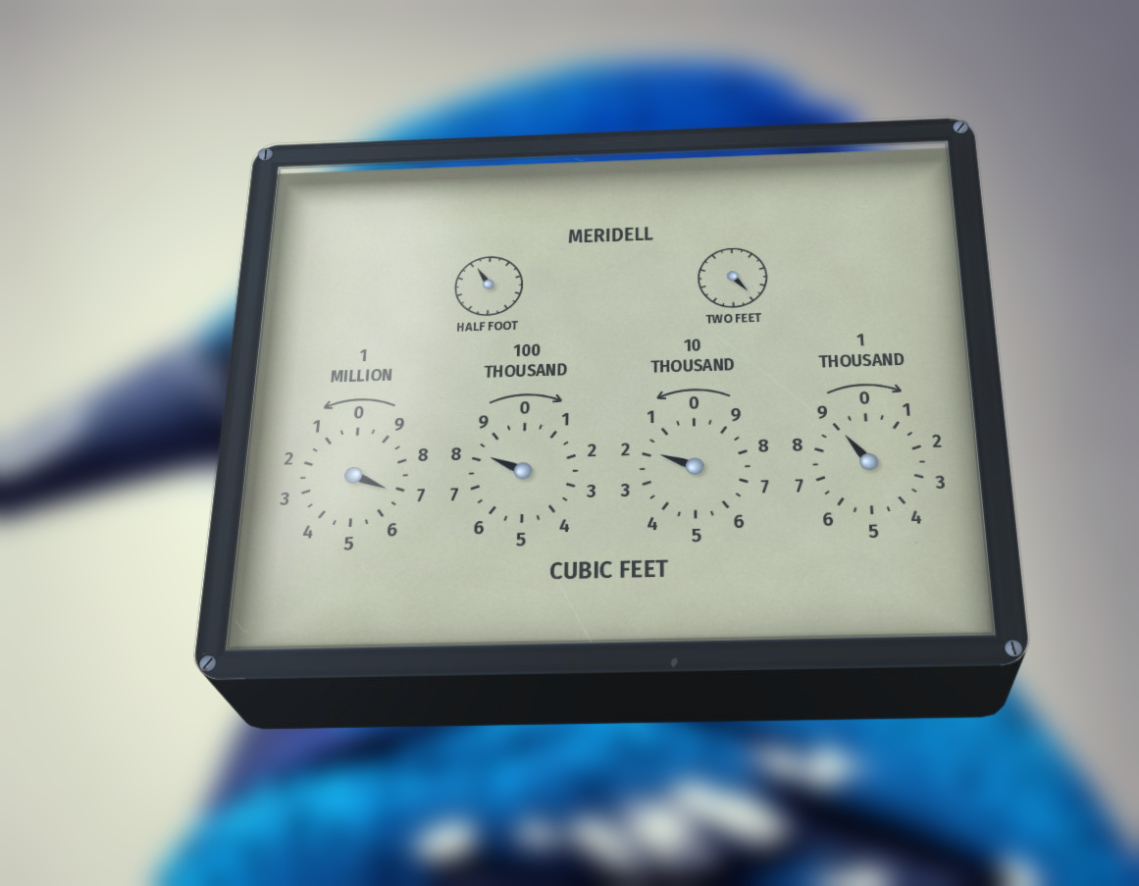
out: **681900** ft³
